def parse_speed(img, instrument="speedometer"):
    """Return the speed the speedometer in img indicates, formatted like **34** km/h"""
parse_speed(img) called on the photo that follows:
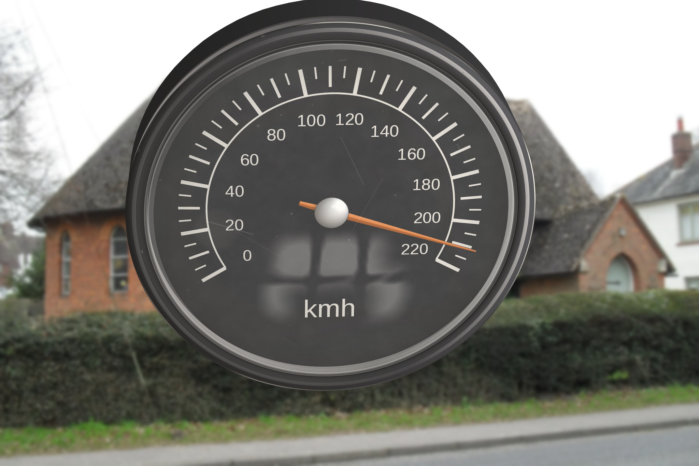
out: **210** km/h
